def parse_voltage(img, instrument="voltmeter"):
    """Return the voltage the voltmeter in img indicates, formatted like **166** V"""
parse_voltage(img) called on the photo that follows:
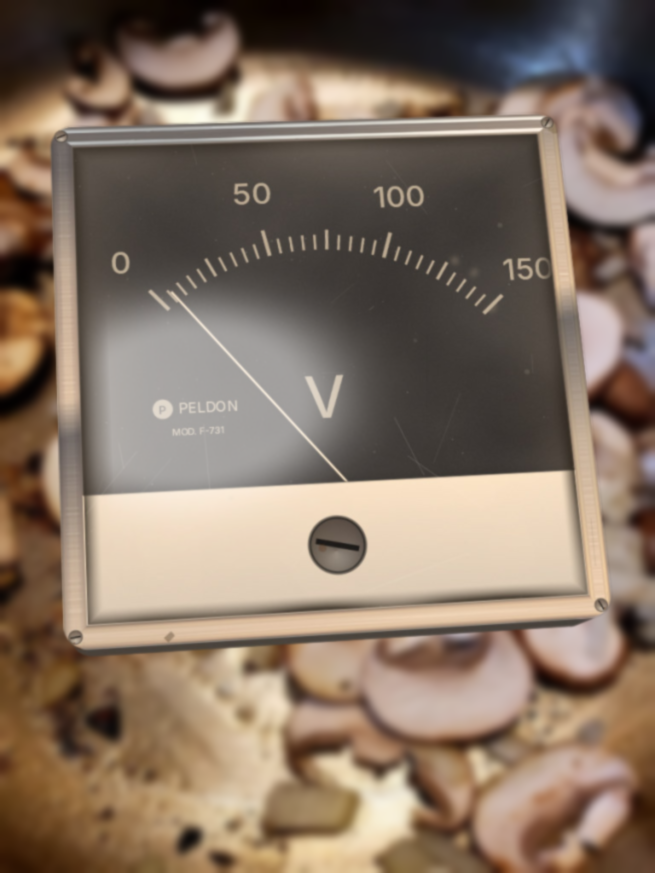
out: **5** V
